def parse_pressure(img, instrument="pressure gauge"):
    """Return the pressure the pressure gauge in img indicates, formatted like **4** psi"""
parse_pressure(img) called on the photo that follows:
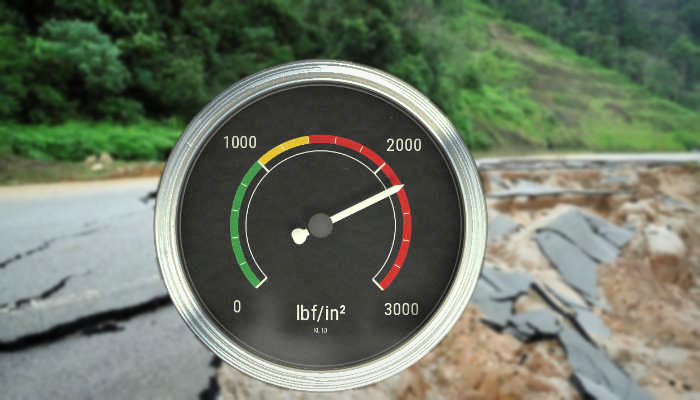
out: **2200** psi
